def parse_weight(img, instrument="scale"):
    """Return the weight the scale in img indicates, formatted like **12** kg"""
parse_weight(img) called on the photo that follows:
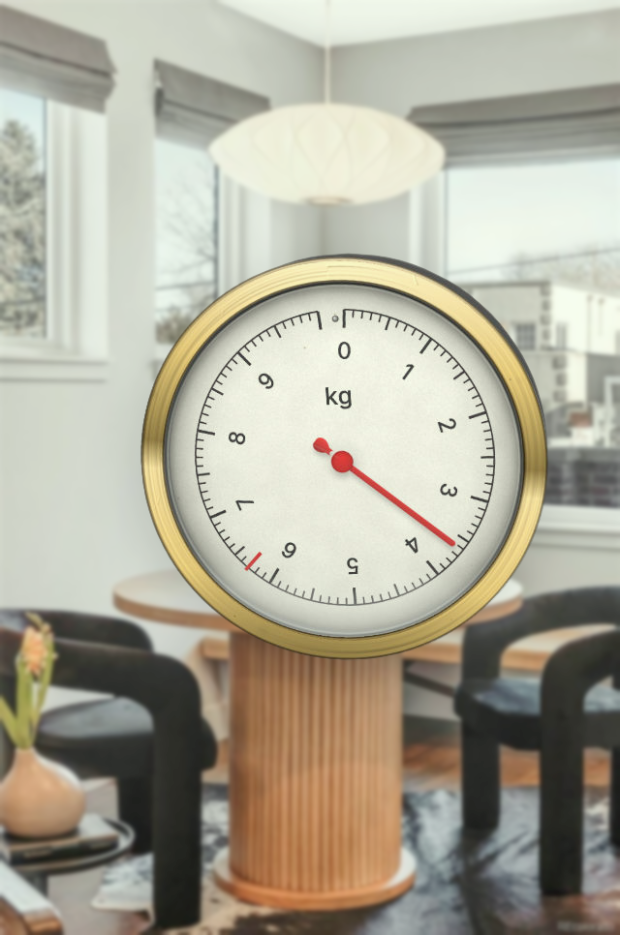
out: **3.6** kg
